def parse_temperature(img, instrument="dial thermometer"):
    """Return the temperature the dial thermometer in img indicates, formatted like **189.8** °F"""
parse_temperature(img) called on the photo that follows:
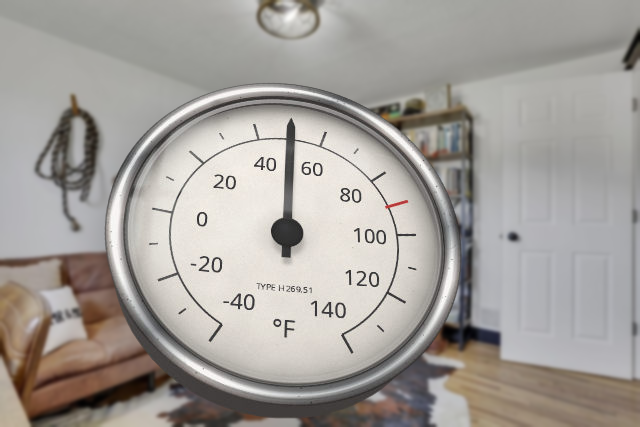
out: **50** °F
